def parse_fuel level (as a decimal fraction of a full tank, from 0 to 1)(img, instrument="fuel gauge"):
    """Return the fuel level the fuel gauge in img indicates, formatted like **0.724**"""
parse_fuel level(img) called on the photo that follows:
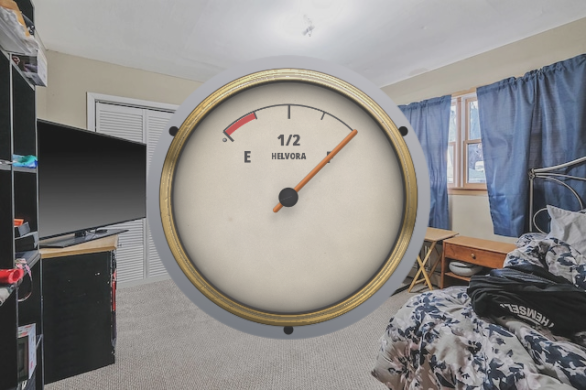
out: **1**
